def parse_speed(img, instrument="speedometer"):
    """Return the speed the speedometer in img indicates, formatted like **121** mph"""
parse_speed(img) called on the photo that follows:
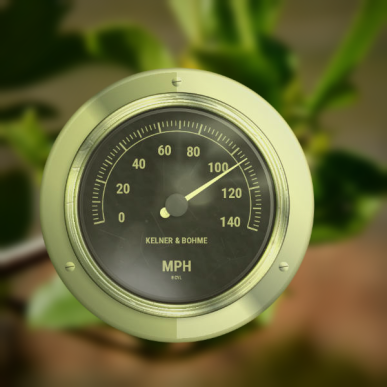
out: **106** mph
